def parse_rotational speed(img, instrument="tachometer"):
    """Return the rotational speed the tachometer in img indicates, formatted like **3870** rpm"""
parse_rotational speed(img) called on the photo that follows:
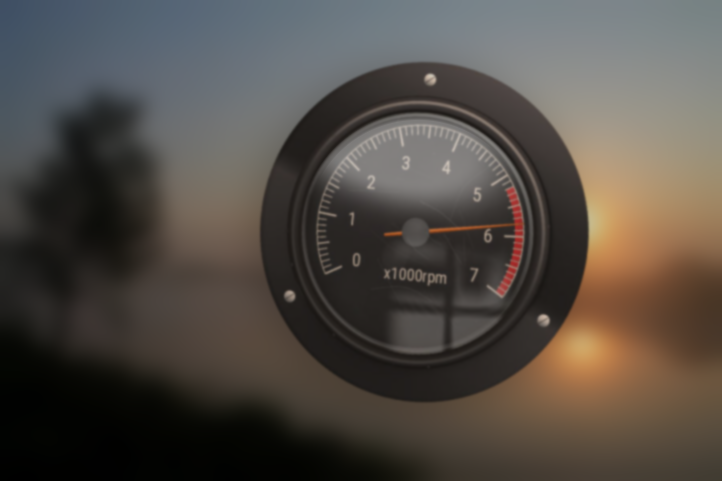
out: **5800** rpm
